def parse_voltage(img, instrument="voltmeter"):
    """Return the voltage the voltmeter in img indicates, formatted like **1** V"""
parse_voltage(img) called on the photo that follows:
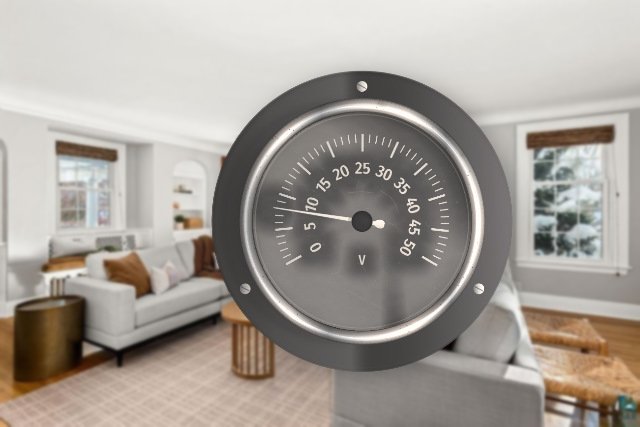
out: **8** V
